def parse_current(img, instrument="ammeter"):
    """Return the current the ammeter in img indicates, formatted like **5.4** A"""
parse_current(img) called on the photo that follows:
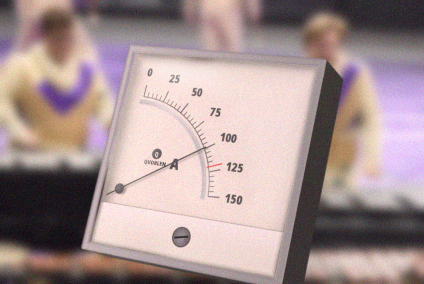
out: **100** A
